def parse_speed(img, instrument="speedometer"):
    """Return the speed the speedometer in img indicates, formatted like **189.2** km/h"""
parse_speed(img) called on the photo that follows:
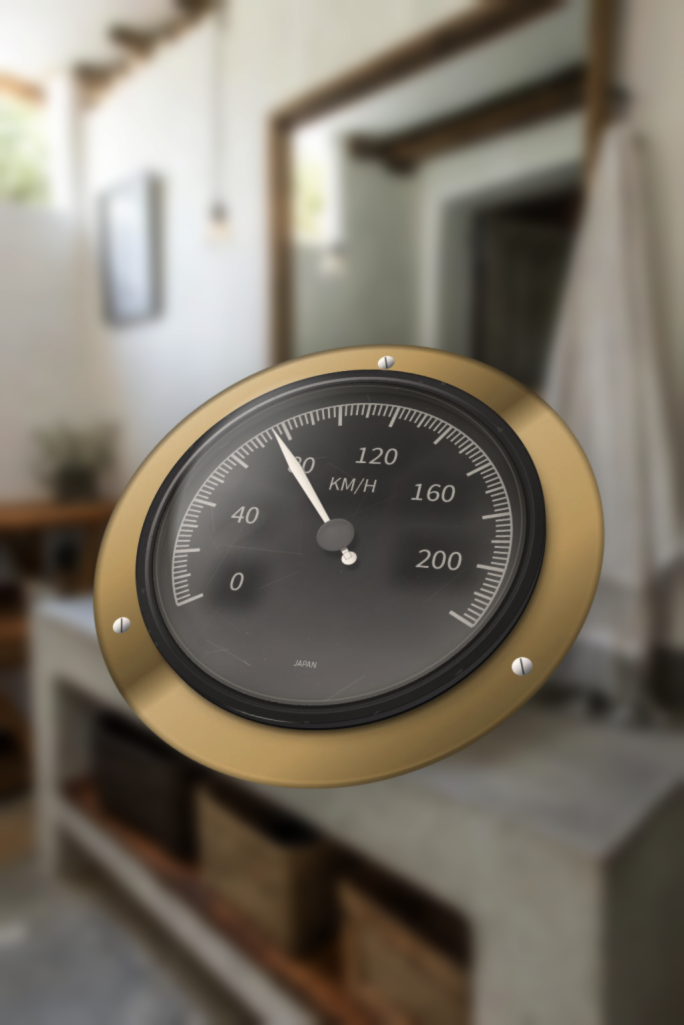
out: **76** km/h
